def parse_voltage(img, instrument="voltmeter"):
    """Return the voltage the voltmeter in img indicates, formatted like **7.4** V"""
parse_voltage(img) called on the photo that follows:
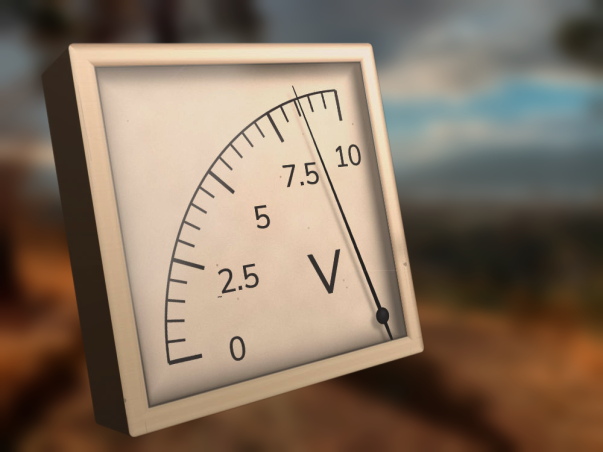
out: **8.5** V
